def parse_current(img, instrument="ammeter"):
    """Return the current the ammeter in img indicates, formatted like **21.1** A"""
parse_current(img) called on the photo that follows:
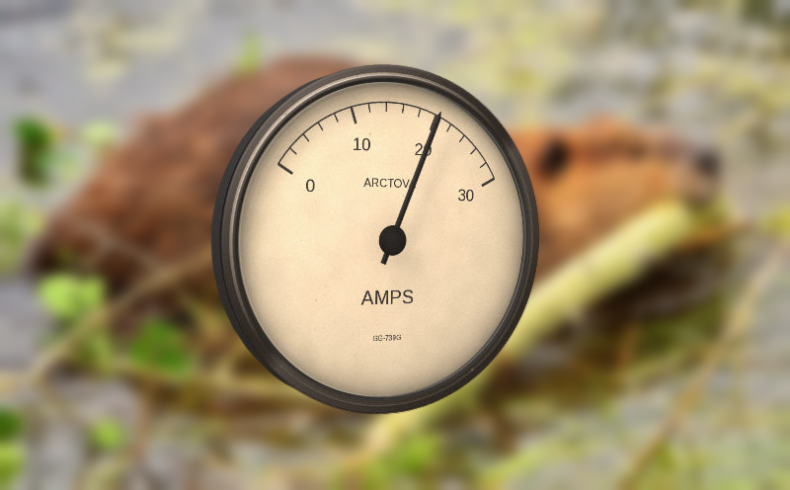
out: **20** A
